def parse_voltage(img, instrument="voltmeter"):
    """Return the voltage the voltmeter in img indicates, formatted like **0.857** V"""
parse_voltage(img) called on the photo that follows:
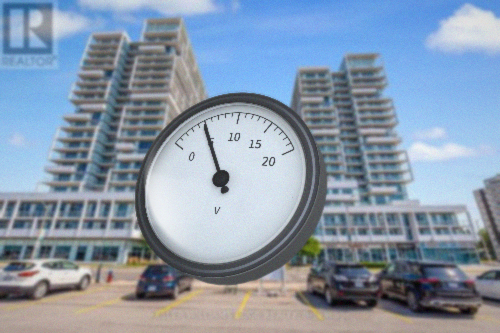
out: **5** V
